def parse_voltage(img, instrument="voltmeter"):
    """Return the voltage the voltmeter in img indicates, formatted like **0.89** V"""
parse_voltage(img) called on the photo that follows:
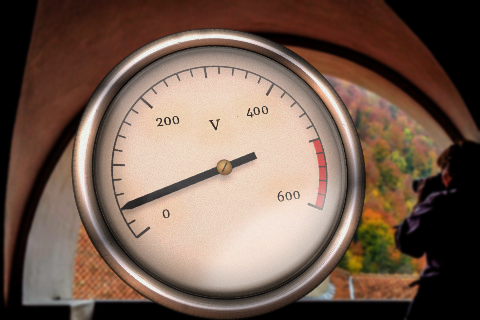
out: **40** V
